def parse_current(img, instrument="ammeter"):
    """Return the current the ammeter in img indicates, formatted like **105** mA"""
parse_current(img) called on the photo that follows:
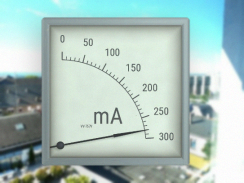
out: **280** mA
